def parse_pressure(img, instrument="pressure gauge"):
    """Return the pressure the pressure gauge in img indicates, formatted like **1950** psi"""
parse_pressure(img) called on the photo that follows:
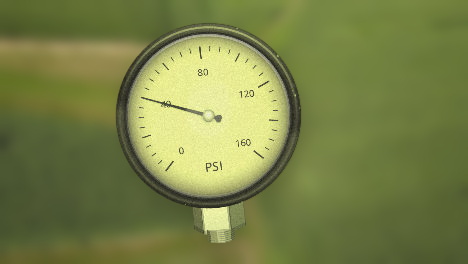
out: **40** psi
